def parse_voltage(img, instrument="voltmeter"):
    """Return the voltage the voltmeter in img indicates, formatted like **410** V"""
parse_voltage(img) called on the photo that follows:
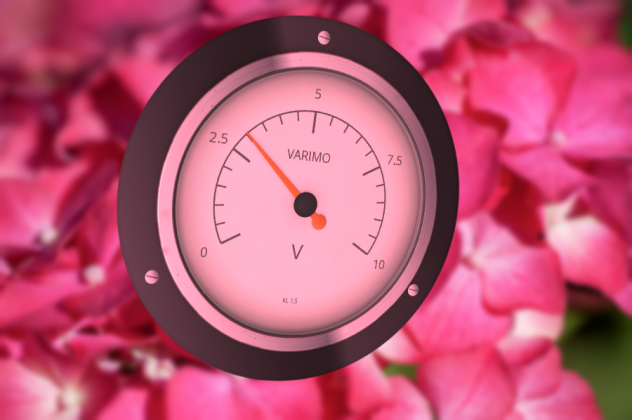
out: **3** V
